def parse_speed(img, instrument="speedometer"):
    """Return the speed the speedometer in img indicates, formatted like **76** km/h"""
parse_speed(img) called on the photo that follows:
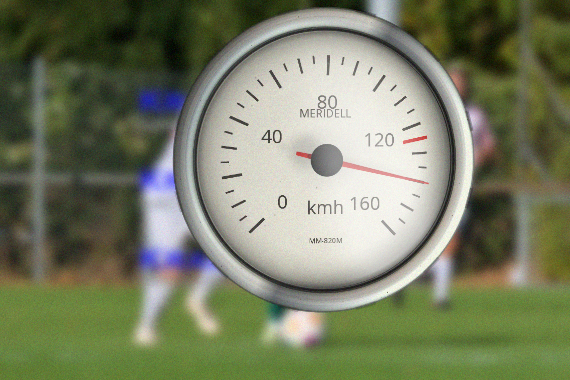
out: **140** km/h
